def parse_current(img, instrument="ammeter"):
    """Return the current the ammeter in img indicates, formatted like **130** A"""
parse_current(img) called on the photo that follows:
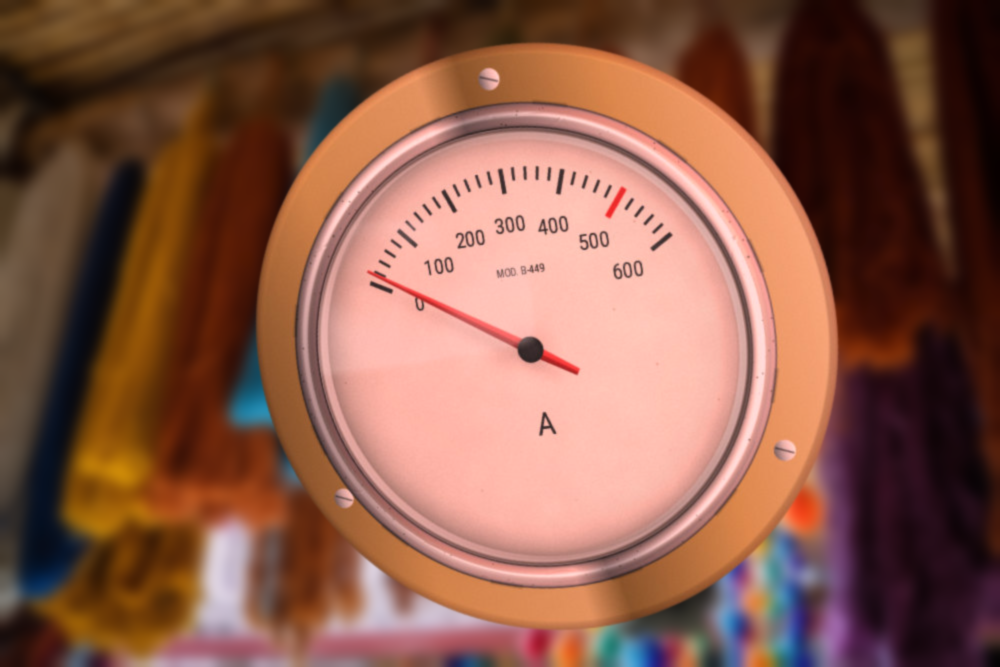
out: **20** A
